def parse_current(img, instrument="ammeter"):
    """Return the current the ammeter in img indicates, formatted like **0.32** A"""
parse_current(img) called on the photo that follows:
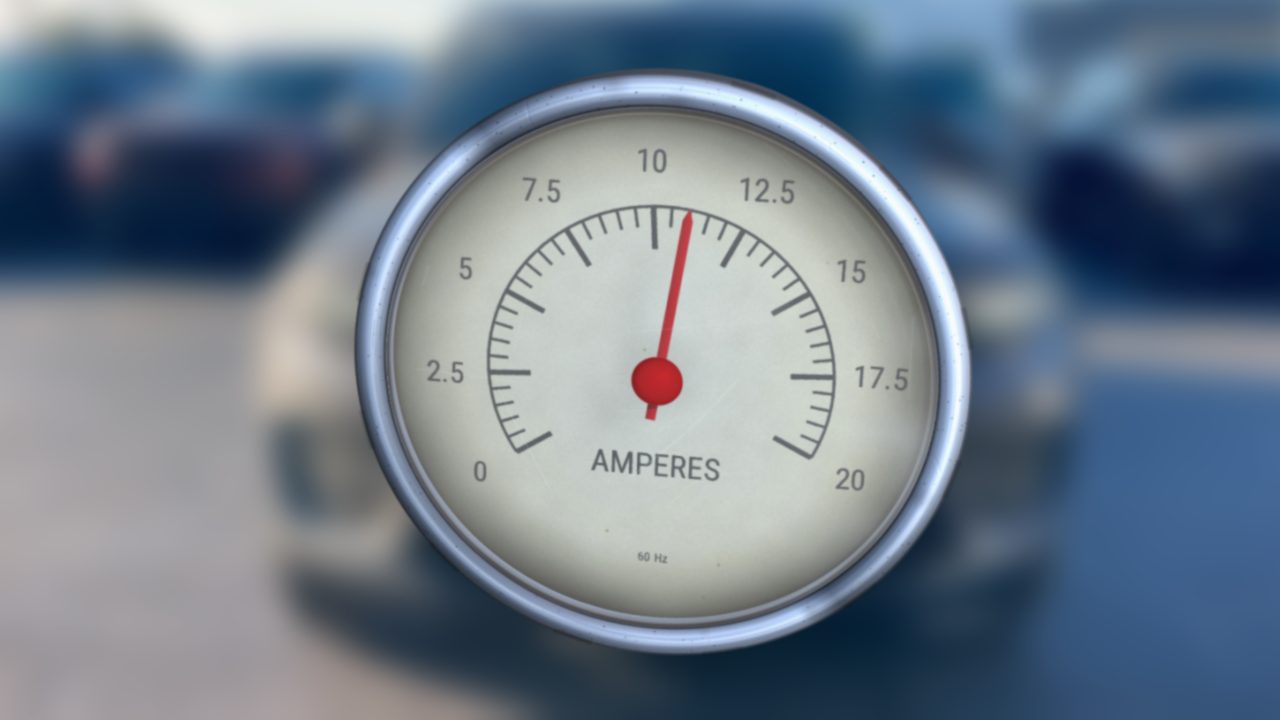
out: **11** A
